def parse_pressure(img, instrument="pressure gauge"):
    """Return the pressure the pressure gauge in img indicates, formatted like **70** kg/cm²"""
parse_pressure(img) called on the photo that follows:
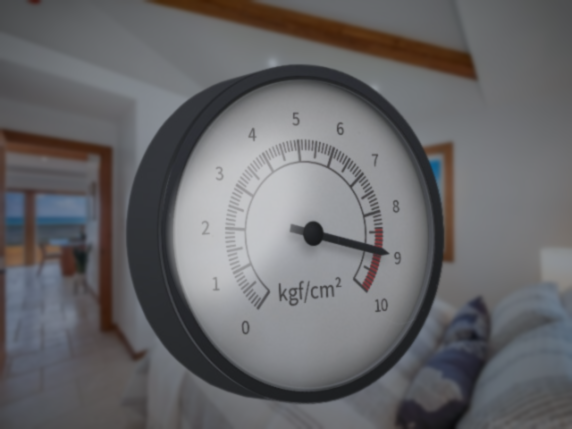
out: **9** kg/cm²
